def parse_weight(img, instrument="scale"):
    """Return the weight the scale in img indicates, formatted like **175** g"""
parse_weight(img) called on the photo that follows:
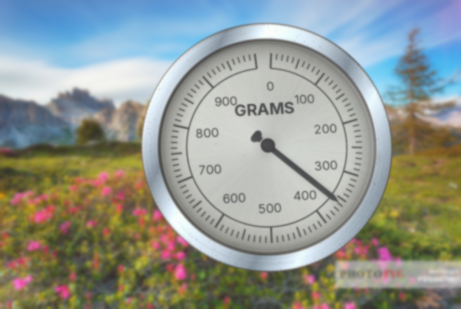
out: **360** g
